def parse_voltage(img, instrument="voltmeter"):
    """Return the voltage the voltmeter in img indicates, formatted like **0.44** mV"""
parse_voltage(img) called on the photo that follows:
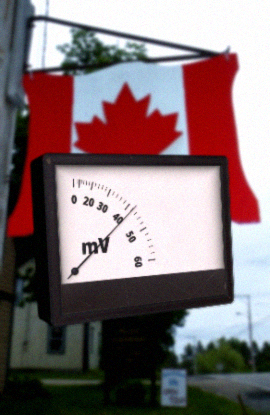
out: **42** mV
